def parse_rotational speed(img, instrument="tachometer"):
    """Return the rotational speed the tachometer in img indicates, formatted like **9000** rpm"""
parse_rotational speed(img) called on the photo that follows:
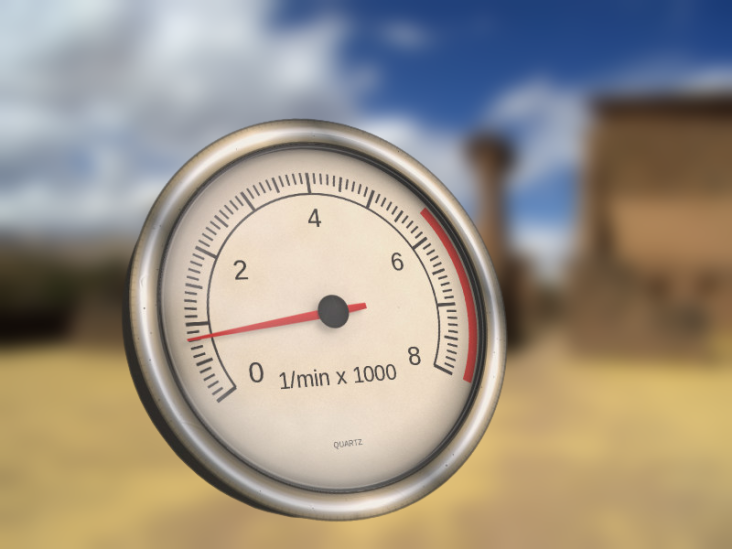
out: **800** rpm
